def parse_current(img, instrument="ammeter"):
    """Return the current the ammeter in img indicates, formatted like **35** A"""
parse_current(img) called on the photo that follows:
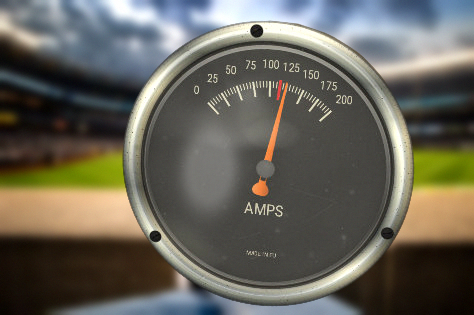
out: **125** A
